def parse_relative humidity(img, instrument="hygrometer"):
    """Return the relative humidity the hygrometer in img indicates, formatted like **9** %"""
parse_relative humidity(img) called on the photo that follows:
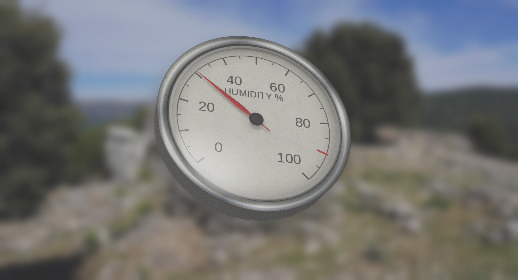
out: **30** %
